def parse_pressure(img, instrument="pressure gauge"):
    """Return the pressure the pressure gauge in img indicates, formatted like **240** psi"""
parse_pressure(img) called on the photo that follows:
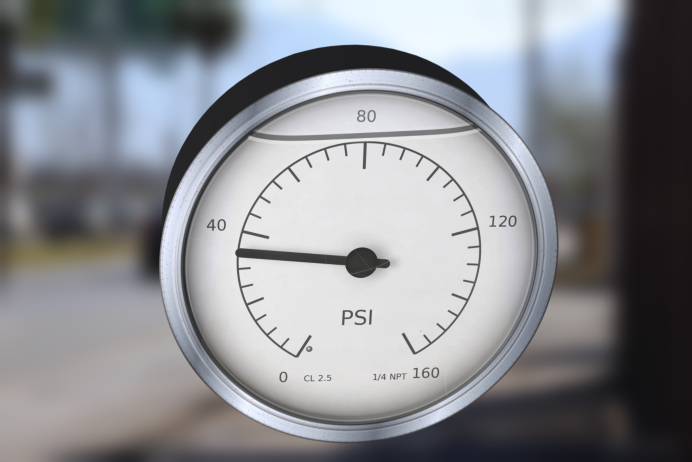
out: **35** psi
